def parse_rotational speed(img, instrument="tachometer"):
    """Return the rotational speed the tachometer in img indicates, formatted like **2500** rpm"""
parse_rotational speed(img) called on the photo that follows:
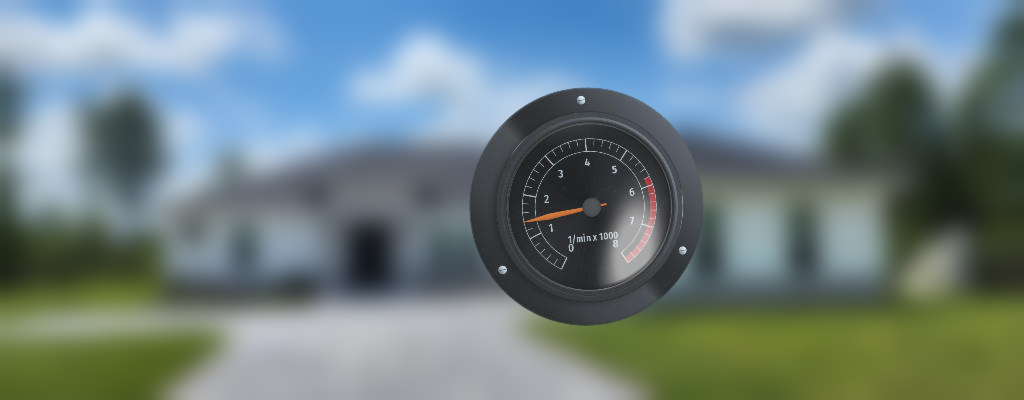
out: **1400** rpm
